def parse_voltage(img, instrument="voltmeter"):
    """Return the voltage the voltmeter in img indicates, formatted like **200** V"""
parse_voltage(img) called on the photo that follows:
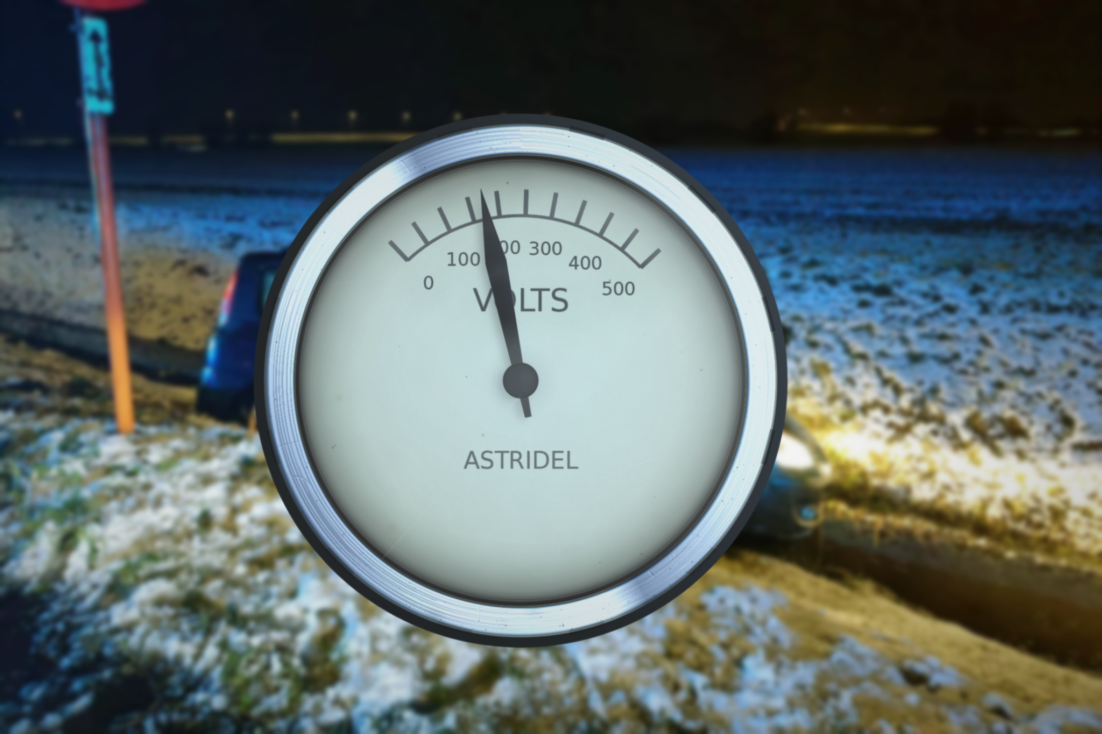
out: **175** V
